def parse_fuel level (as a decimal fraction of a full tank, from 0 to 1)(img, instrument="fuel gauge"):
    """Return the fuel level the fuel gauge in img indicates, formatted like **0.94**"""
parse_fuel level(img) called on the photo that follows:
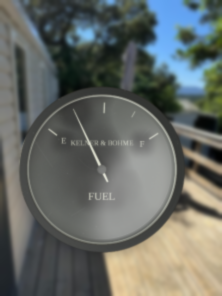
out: **0.25**
